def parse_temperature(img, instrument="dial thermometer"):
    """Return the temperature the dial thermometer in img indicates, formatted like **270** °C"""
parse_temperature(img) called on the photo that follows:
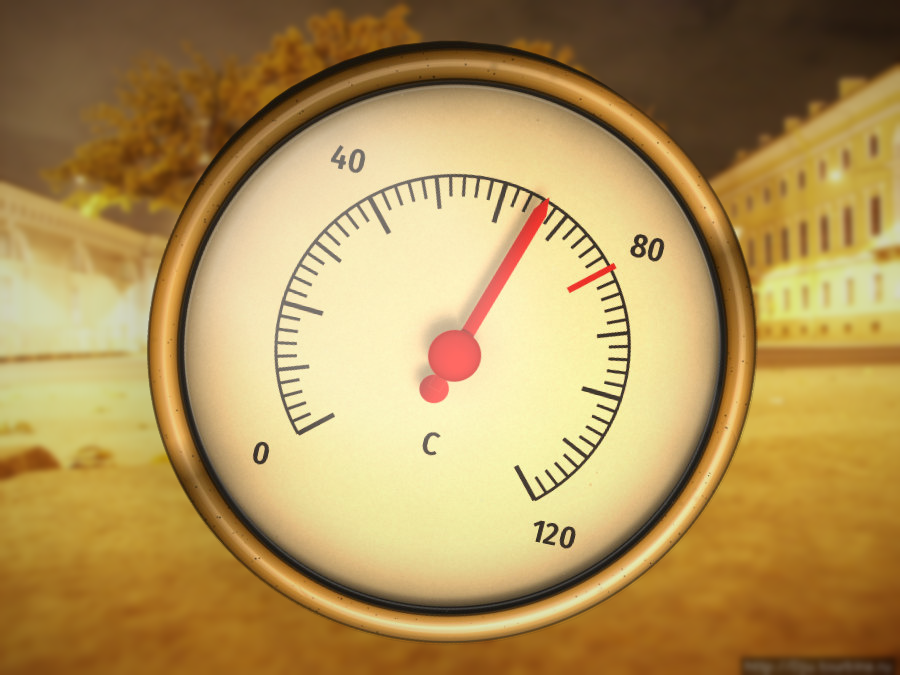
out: **66** °C
